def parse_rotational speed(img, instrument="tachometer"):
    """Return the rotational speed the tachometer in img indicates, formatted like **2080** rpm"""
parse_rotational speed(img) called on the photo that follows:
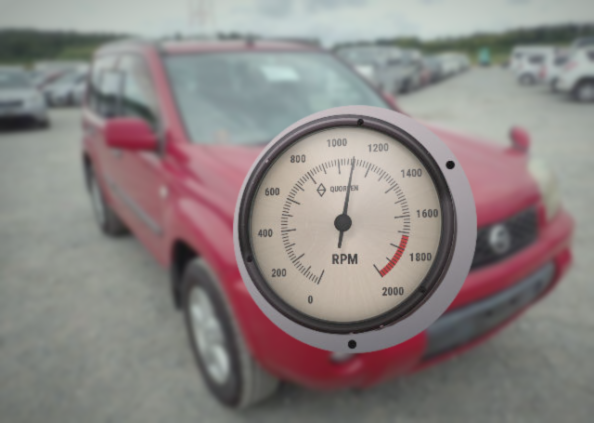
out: **1100** rpm
